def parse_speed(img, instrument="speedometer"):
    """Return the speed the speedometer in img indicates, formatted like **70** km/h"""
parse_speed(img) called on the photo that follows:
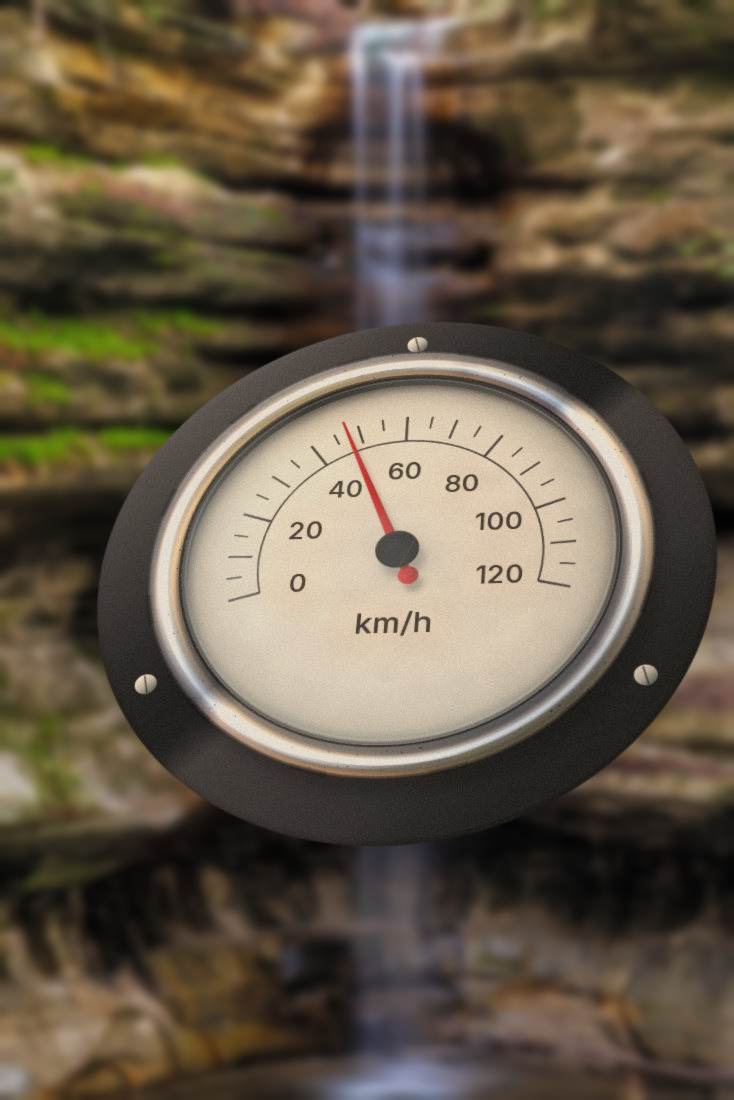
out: **47.5** km/h
